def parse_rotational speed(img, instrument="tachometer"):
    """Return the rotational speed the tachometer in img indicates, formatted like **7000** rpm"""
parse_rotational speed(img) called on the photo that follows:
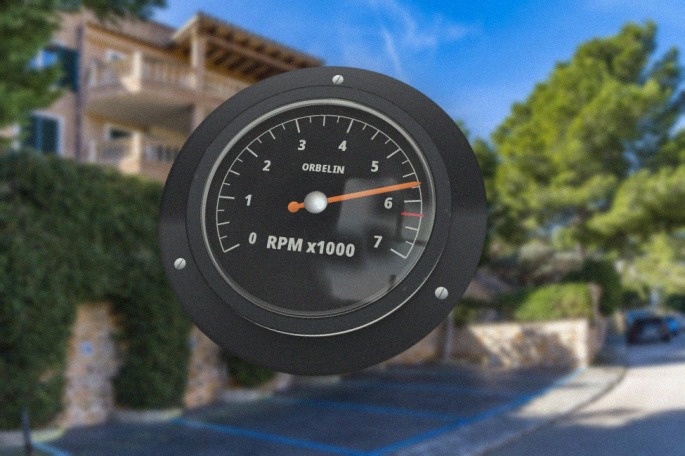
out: **5750** rpm
